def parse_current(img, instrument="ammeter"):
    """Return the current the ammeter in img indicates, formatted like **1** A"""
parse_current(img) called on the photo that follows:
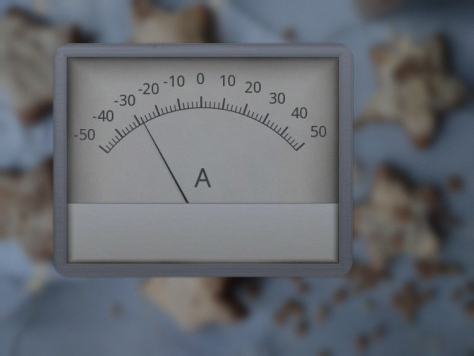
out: **-28** A
